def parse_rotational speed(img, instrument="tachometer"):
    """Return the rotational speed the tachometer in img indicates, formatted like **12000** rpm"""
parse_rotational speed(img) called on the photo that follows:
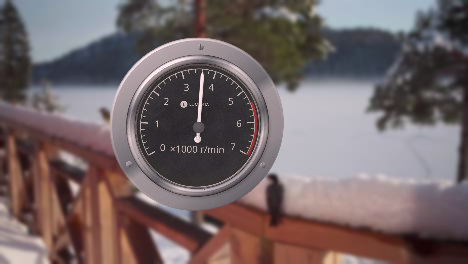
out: **3600** rpm
